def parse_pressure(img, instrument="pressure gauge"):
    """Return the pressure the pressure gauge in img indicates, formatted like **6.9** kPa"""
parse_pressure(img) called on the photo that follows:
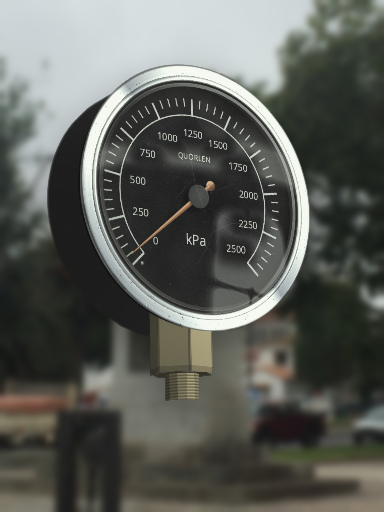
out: **50** kPa
